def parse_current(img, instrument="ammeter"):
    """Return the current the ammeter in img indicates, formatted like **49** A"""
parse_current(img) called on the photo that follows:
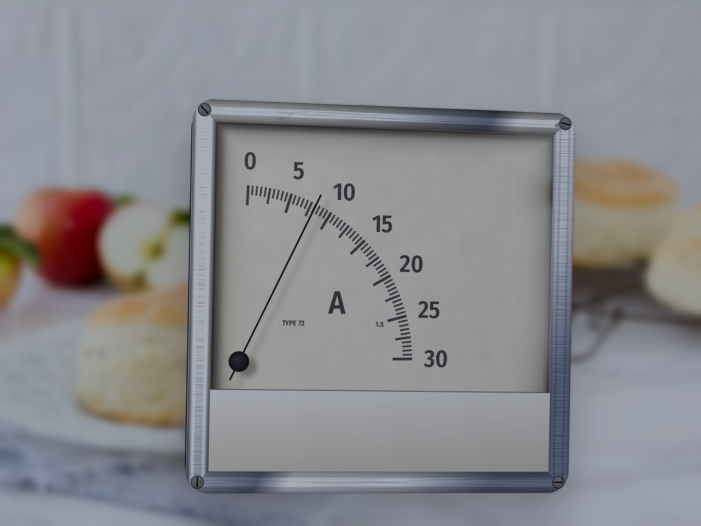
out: **8** A
